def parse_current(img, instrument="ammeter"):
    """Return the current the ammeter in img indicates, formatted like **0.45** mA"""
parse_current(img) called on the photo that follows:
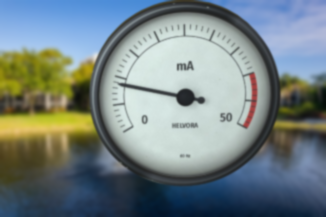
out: **9** mA
